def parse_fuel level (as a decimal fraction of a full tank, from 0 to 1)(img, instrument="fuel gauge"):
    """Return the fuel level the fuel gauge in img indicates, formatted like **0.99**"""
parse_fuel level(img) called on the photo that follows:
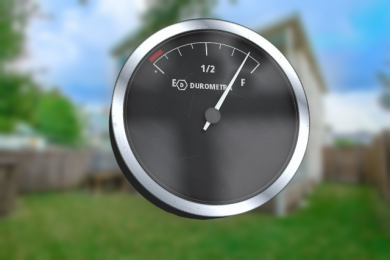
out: **0.875**
